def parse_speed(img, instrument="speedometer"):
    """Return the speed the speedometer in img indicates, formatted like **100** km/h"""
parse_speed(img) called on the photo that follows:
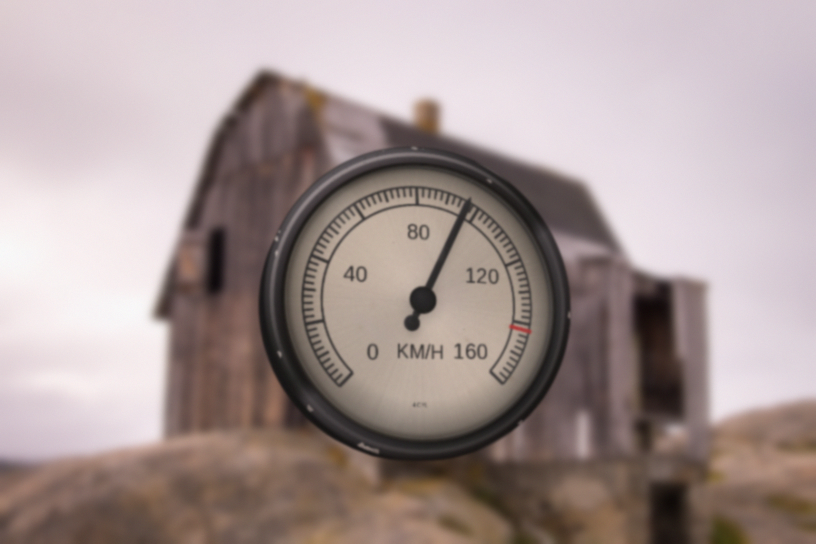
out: **96** km/h
